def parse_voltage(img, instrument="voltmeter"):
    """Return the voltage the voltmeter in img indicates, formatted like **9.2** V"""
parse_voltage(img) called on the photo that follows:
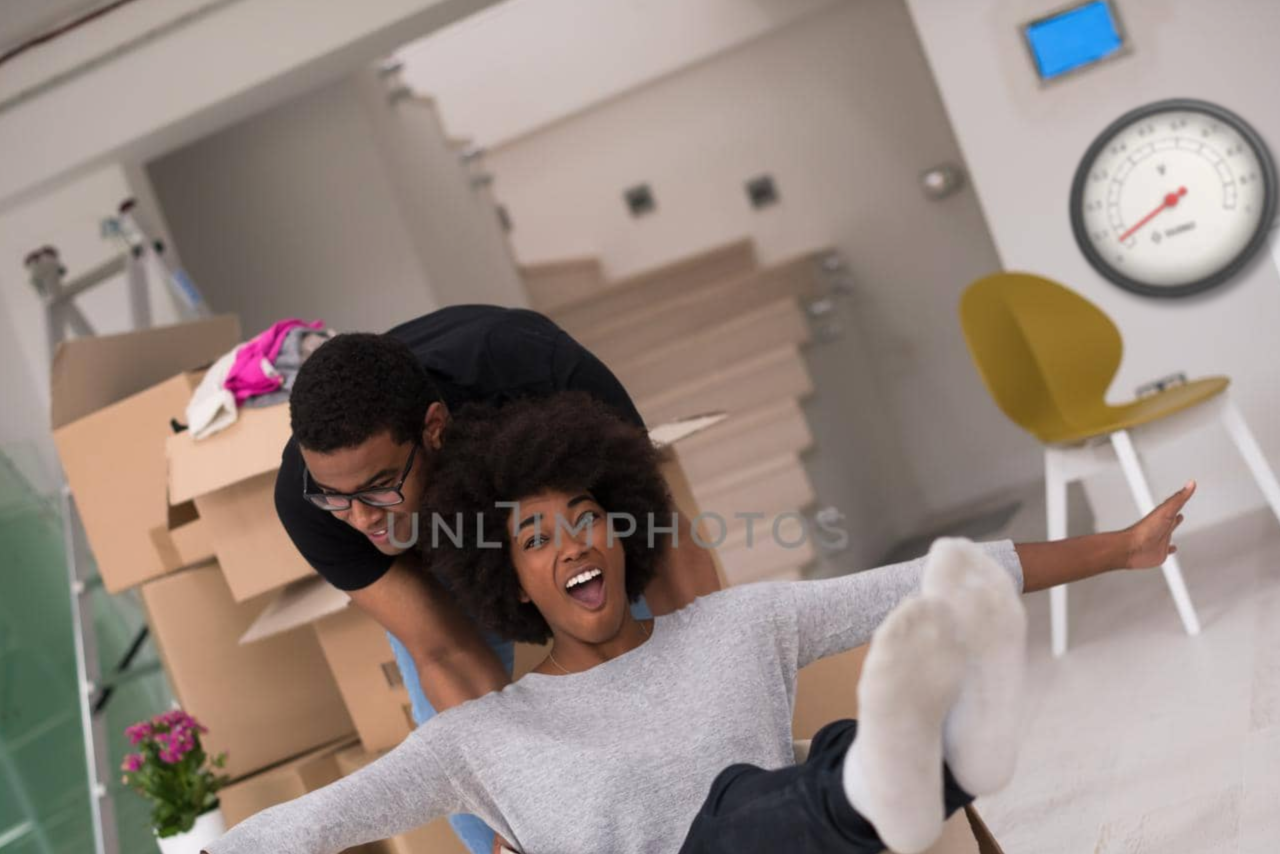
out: **0.05** V
